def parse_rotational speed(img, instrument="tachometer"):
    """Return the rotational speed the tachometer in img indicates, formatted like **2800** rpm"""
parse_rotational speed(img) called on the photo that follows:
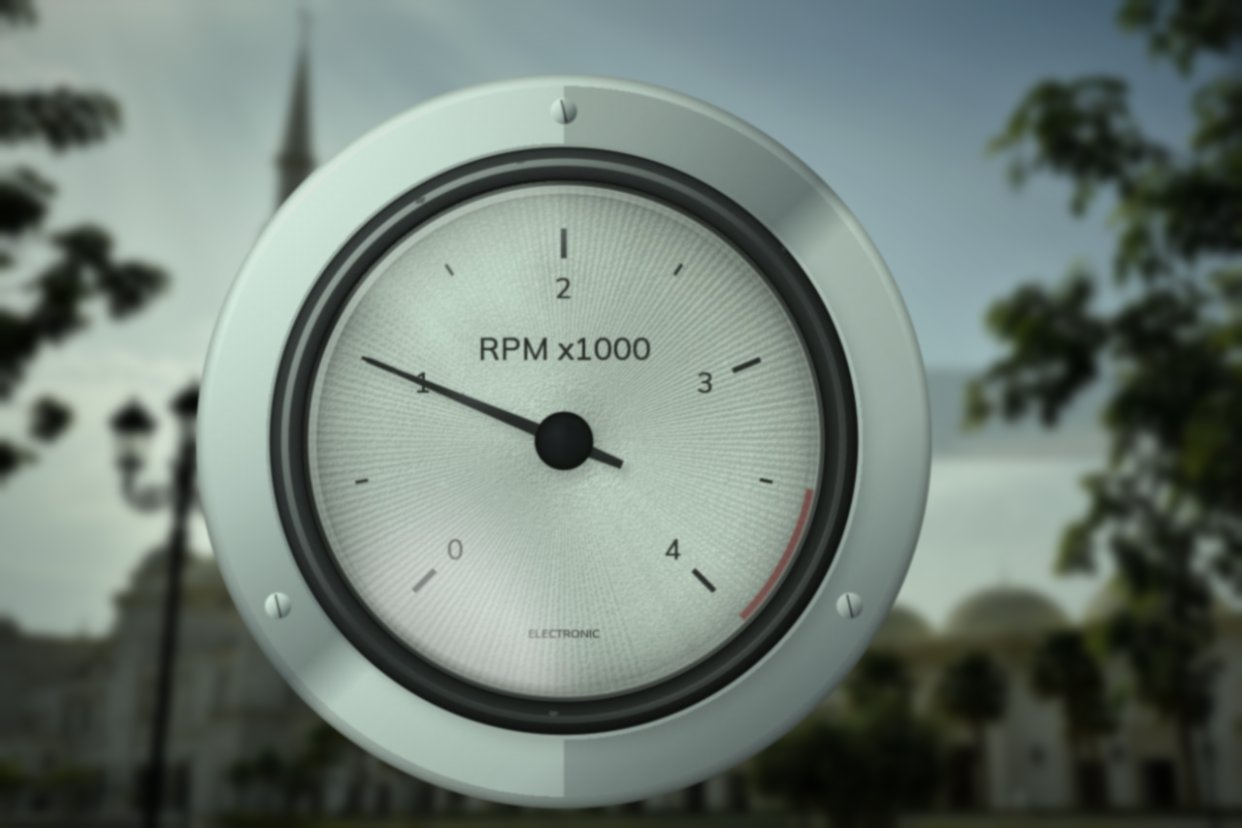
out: **1000** rpm
